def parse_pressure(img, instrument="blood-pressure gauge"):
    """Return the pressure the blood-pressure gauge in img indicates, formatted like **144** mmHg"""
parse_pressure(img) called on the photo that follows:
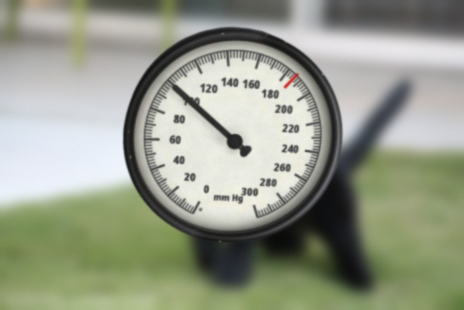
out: **100** mmHg
